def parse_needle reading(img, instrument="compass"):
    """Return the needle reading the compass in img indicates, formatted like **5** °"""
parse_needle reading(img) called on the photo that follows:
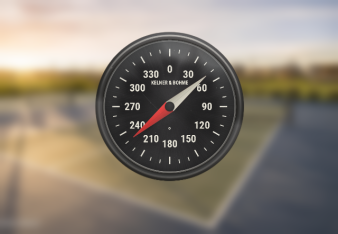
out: **230** °
